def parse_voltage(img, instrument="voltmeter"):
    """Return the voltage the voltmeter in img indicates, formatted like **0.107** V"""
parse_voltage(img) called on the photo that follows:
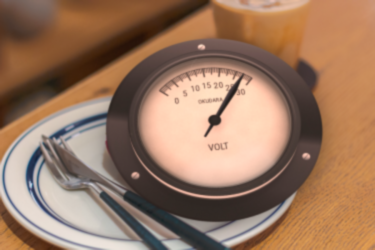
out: **27.5** V
